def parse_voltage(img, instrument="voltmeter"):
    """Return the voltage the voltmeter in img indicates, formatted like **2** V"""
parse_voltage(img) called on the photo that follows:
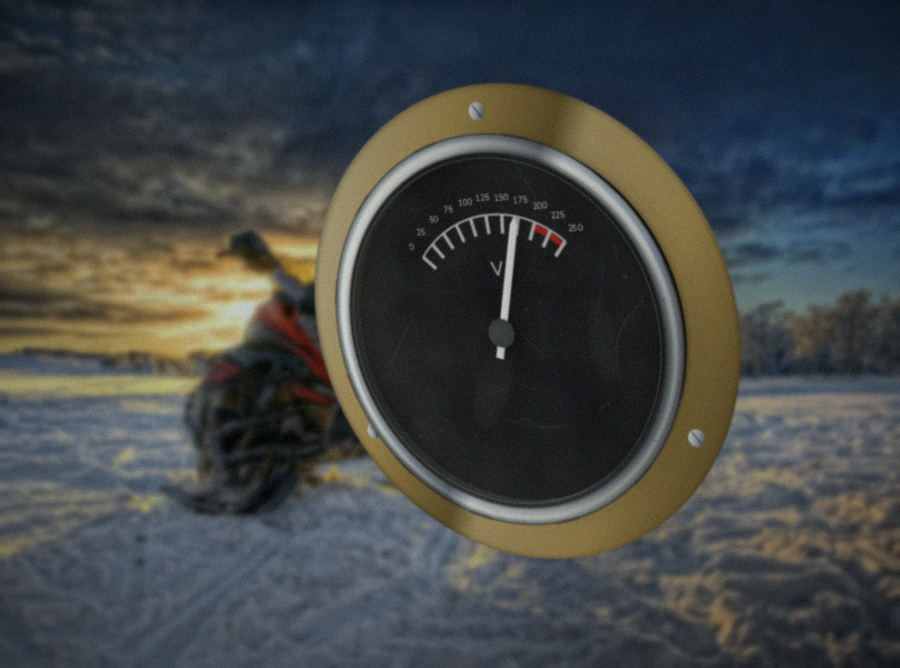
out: **175** V
